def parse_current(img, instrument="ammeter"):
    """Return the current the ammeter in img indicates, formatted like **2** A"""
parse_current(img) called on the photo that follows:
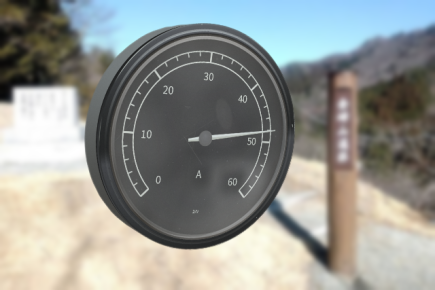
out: **48** A
